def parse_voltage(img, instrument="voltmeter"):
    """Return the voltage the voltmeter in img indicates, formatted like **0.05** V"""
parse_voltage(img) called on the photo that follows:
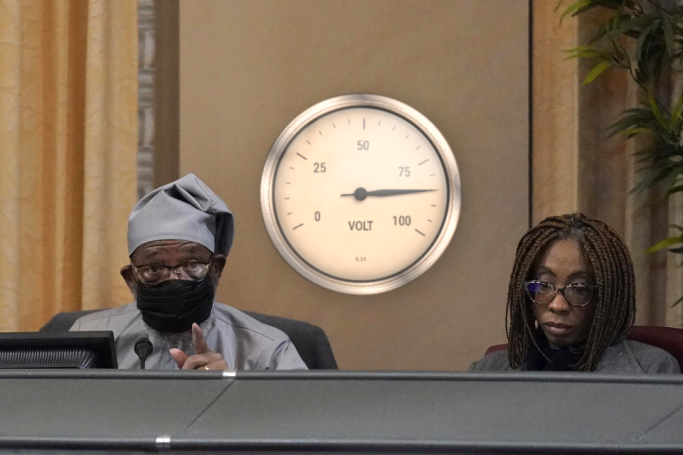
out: **85** V
